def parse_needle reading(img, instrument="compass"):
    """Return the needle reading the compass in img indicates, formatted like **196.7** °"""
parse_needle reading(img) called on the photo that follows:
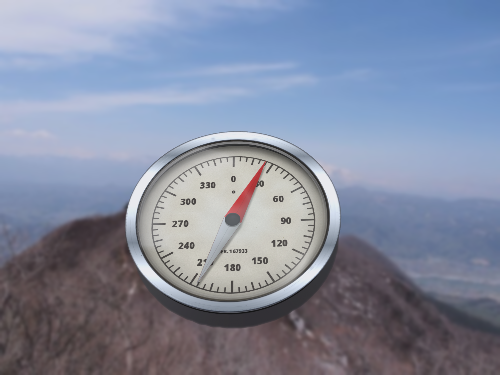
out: **25** °
